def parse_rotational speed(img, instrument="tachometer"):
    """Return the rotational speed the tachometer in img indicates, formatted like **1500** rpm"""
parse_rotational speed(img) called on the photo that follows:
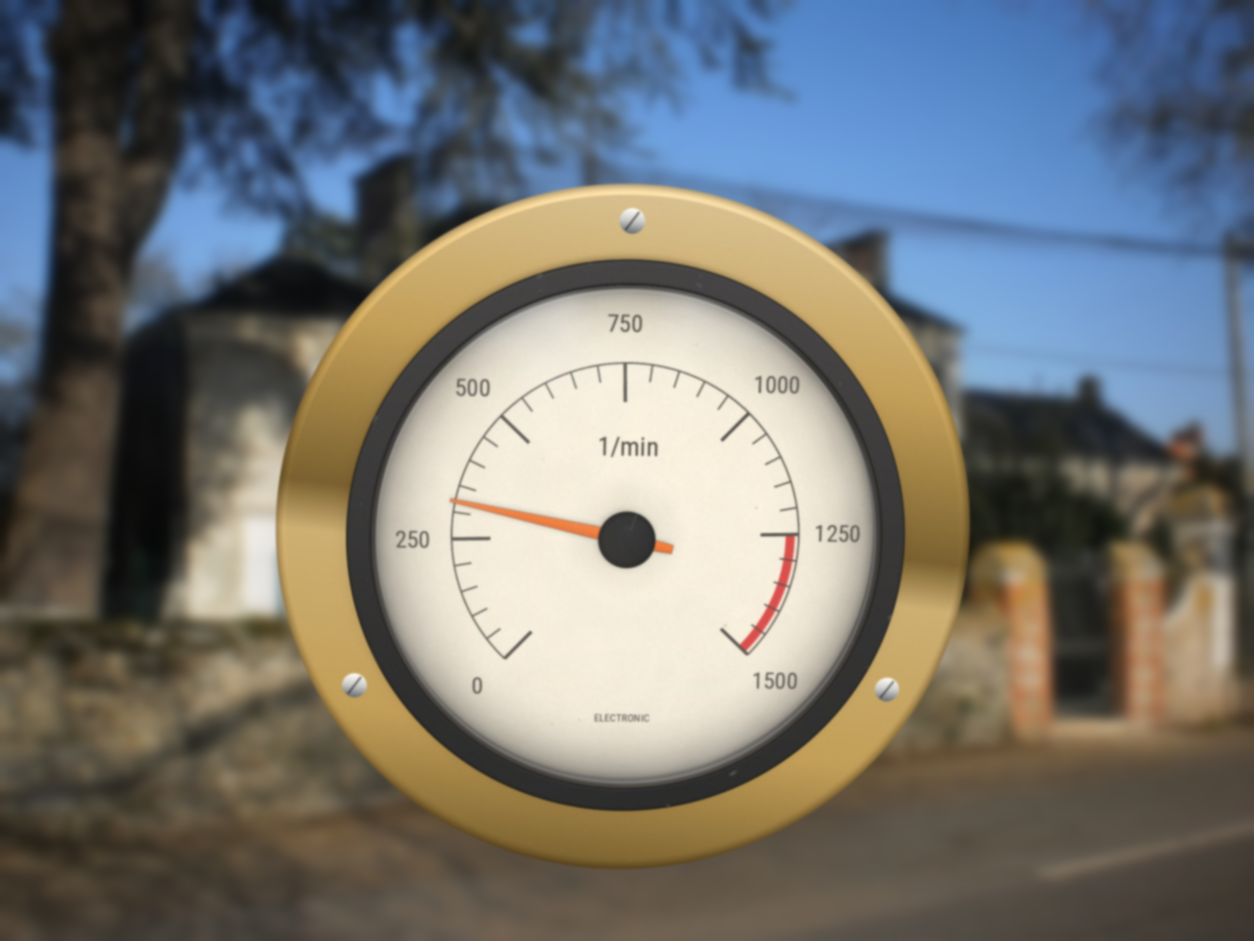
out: **325** rpm
